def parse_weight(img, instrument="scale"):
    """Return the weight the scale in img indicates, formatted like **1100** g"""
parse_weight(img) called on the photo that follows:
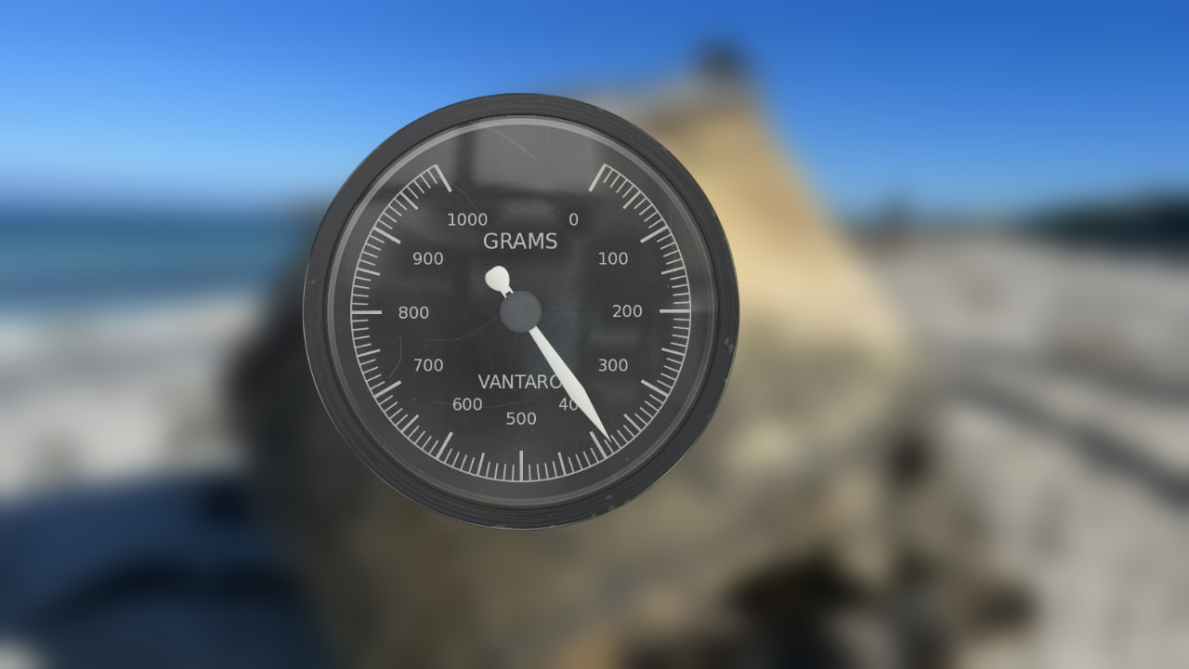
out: **385** g
